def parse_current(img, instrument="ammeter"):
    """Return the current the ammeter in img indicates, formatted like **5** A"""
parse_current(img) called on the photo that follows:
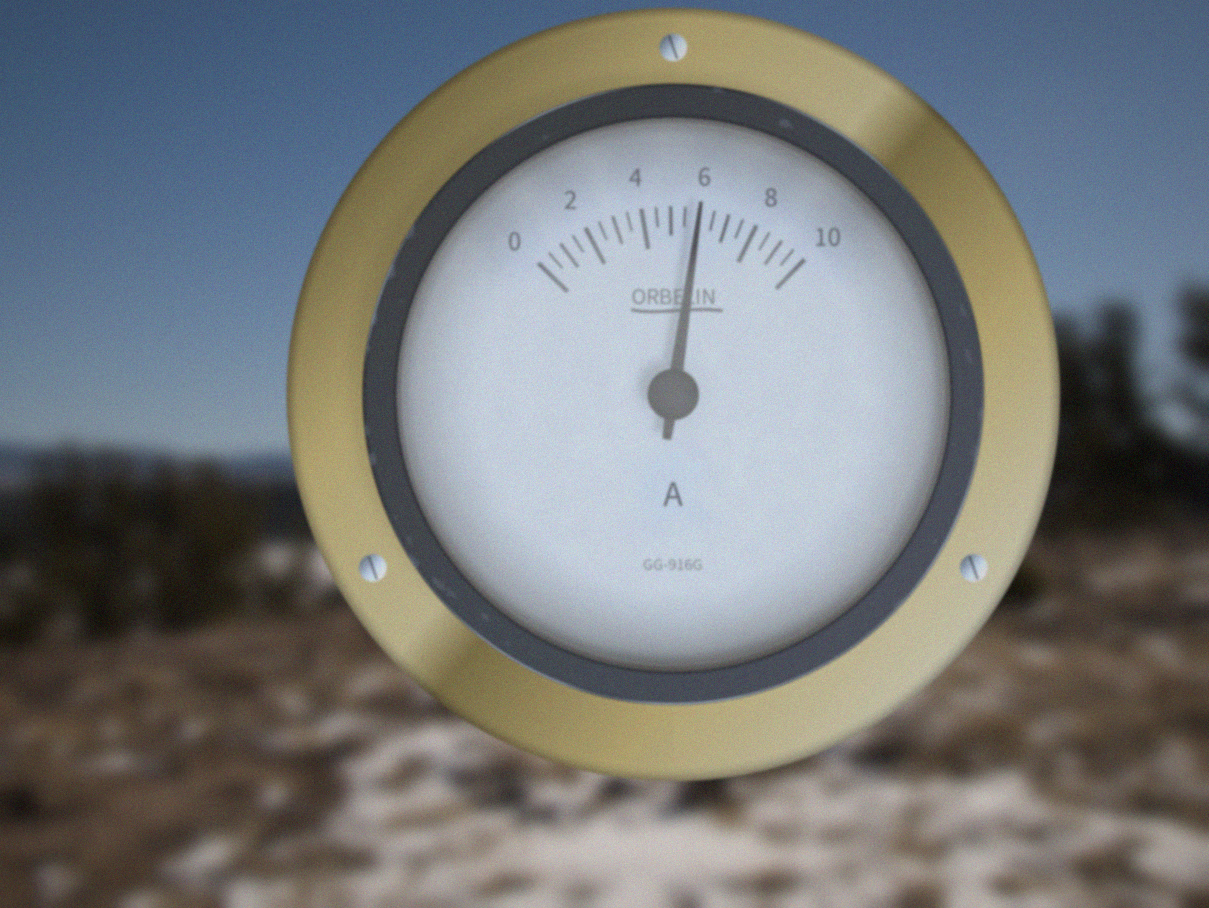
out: **6** A
